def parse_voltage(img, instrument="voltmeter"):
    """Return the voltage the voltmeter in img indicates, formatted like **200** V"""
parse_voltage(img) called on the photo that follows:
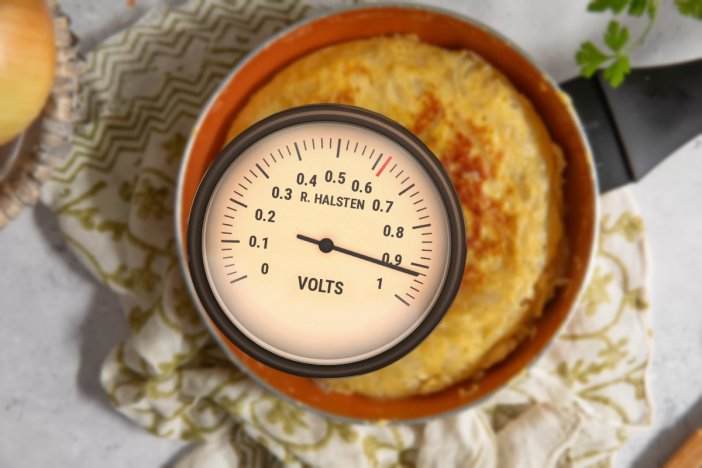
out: **0.92** V
